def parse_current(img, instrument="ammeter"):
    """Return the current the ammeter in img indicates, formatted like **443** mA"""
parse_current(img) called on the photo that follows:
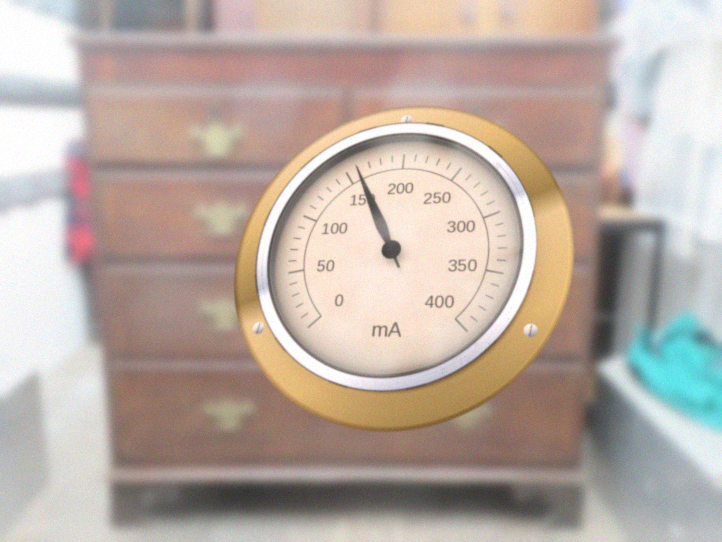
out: **160** mA
